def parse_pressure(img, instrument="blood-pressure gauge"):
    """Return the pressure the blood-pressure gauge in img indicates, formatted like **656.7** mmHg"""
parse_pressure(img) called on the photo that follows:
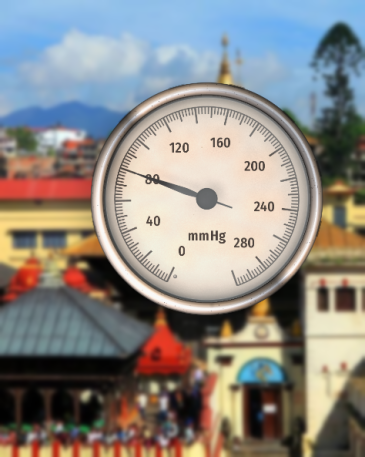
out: **80** mmHg
